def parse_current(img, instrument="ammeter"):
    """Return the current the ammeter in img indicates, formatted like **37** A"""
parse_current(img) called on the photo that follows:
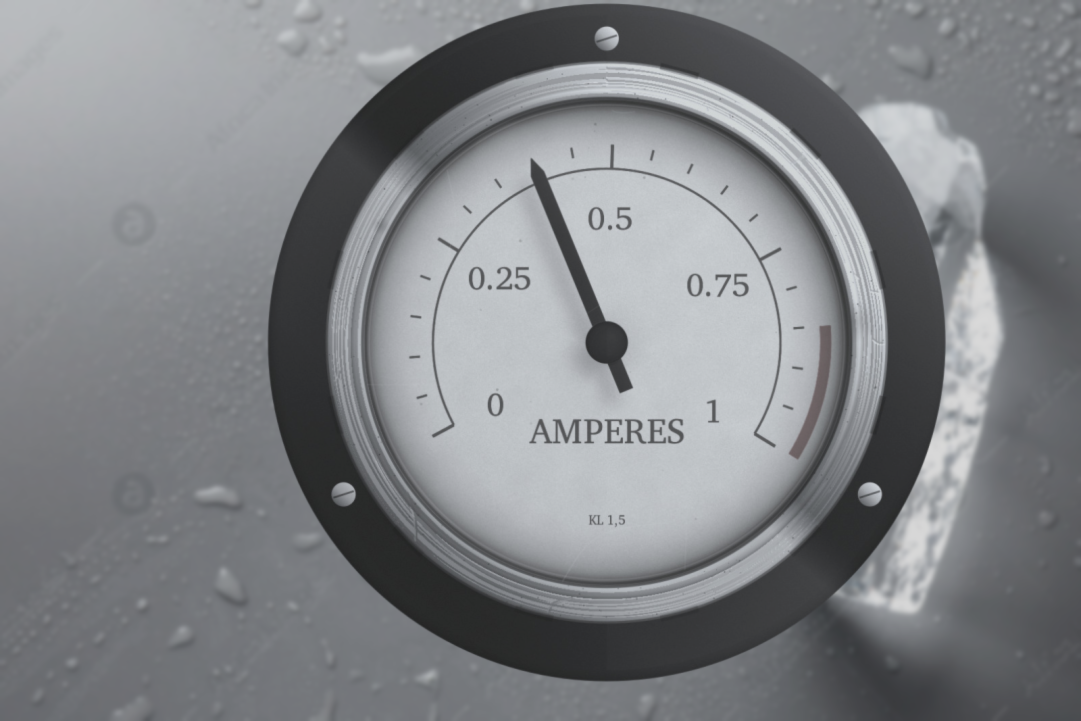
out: **0.4** A
